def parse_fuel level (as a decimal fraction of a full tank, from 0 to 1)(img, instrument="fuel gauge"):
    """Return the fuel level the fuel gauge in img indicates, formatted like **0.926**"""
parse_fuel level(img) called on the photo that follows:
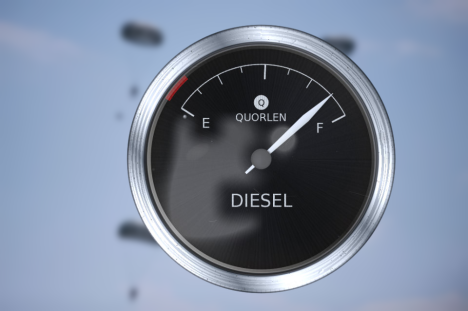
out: **0.875**
